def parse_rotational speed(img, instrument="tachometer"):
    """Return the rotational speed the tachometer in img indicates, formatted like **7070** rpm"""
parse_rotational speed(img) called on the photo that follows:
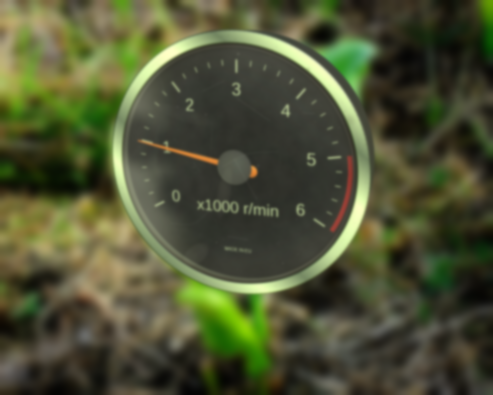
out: **1000** rpm
